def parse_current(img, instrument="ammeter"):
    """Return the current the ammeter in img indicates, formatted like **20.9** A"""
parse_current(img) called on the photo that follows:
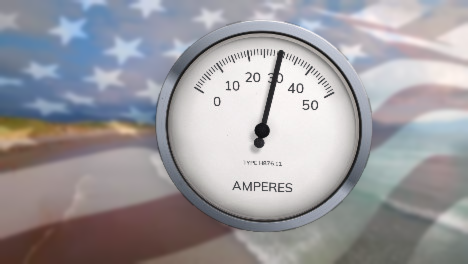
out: **30** A
